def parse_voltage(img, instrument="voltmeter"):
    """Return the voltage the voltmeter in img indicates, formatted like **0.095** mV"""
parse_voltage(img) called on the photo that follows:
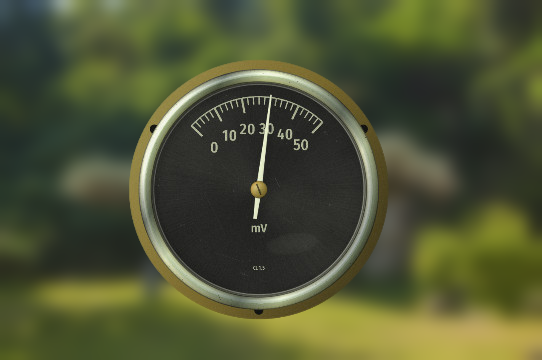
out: **30** mV
